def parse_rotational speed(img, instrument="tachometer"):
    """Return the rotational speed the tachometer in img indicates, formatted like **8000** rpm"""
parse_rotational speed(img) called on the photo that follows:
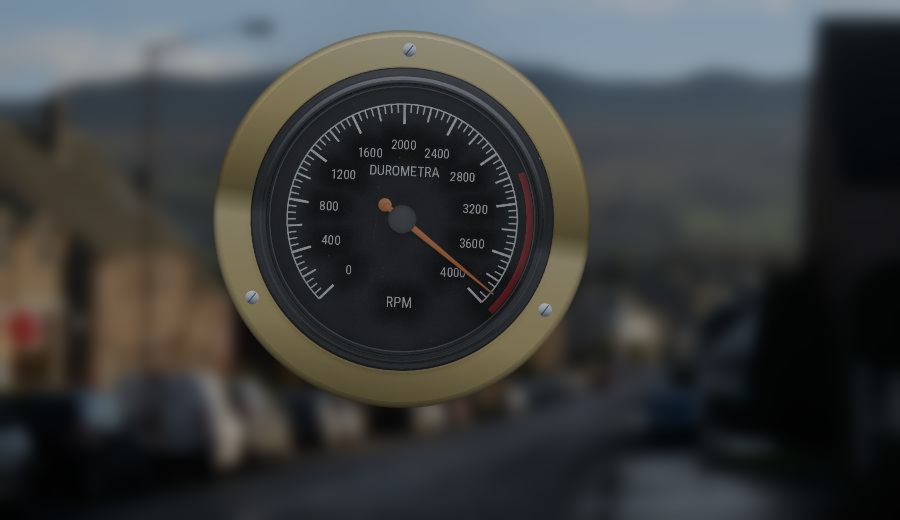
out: **3900** rpm
